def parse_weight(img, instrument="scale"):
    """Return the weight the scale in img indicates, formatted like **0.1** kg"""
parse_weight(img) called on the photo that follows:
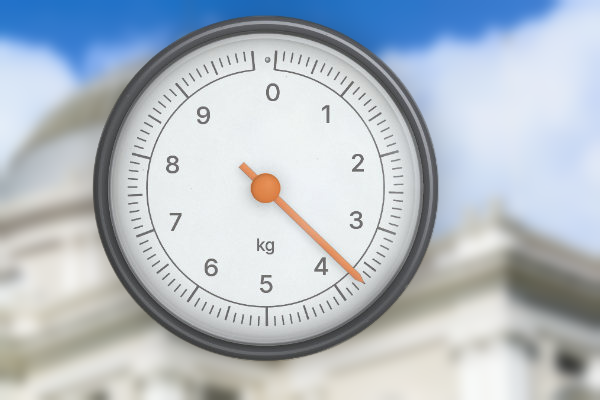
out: **3.7** kg
